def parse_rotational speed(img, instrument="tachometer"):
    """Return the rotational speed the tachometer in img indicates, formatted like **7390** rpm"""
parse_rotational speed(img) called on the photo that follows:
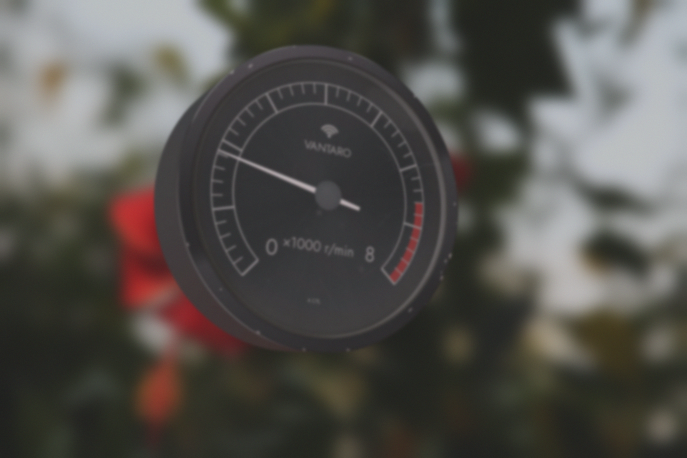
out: **1800** rpm
